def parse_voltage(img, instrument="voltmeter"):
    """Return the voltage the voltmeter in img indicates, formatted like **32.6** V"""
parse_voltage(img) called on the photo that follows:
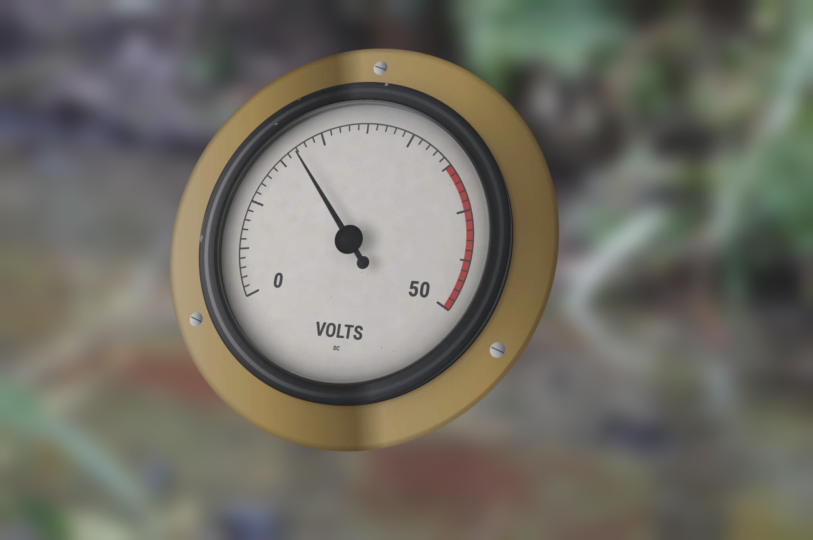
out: **17** V
